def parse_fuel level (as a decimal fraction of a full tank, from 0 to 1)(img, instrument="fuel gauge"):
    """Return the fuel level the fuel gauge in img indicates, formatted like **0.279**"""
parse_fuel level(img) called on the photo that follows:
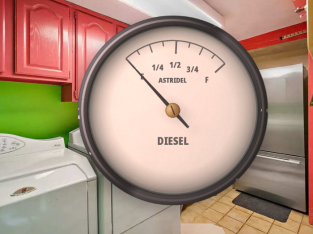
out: **0**
